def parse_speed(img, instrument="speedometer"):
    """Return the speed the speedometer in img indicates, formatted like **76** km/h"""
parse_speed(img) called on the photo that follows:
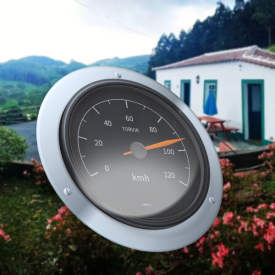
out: **95** km/h
